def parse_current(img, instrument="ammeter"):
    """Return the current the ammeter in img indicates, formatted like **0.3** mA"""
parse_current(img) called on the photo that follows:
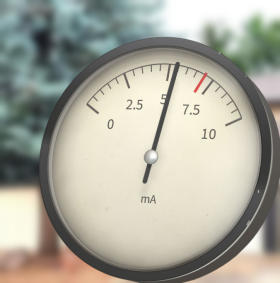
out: **5.5** mA
